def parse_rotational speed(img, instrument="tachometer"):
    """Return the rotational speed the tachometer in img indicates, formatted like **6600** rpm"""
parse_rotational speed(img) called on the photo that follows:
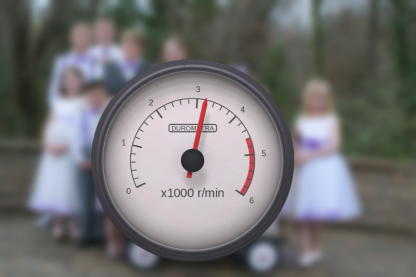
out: **3200** rpm
